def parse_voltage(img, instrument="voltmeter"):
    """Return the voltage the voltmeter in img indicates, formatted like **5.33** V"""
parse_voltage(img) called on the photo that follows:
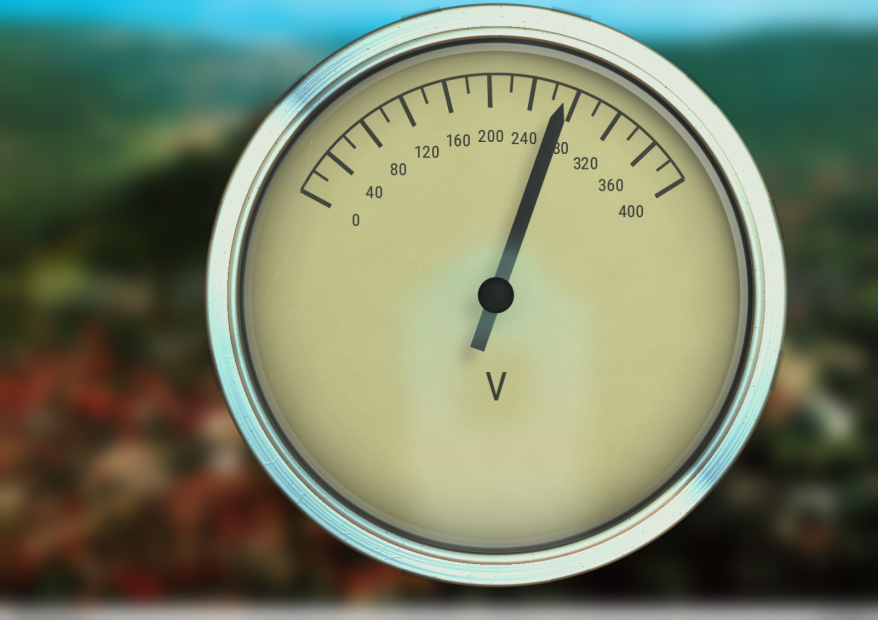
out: **270** V
